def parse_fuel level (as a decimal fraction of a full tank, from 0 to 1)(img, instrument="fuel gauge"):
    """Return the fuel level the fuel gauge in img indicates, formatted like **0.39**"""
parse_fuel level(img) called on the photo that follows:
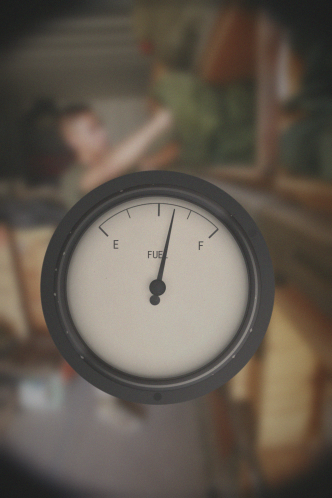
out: **0.625**
